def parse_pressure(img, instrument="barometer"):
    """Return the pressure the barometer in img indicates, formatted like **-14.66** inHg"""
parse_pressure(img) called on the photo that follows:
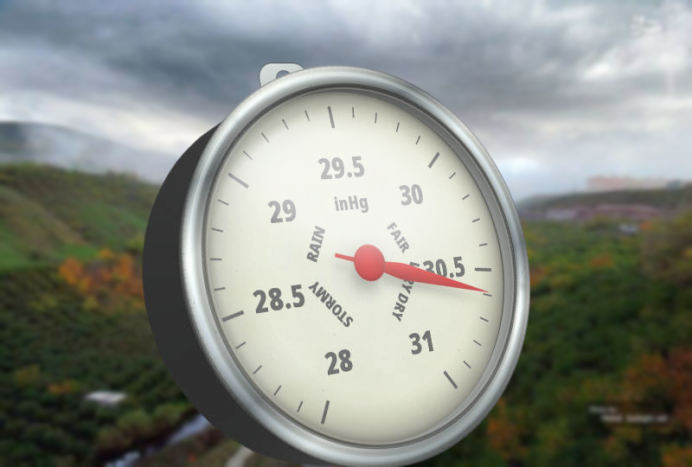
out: **30.6** inHg
